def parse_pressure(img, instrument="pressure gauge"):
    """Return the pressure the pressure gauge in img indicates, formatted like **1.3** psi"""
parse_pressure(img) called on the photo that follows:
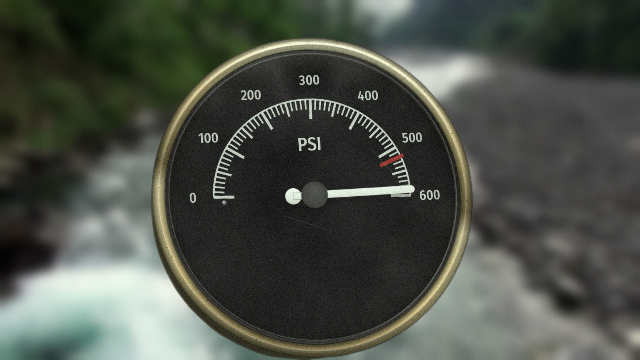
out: **590** psi
